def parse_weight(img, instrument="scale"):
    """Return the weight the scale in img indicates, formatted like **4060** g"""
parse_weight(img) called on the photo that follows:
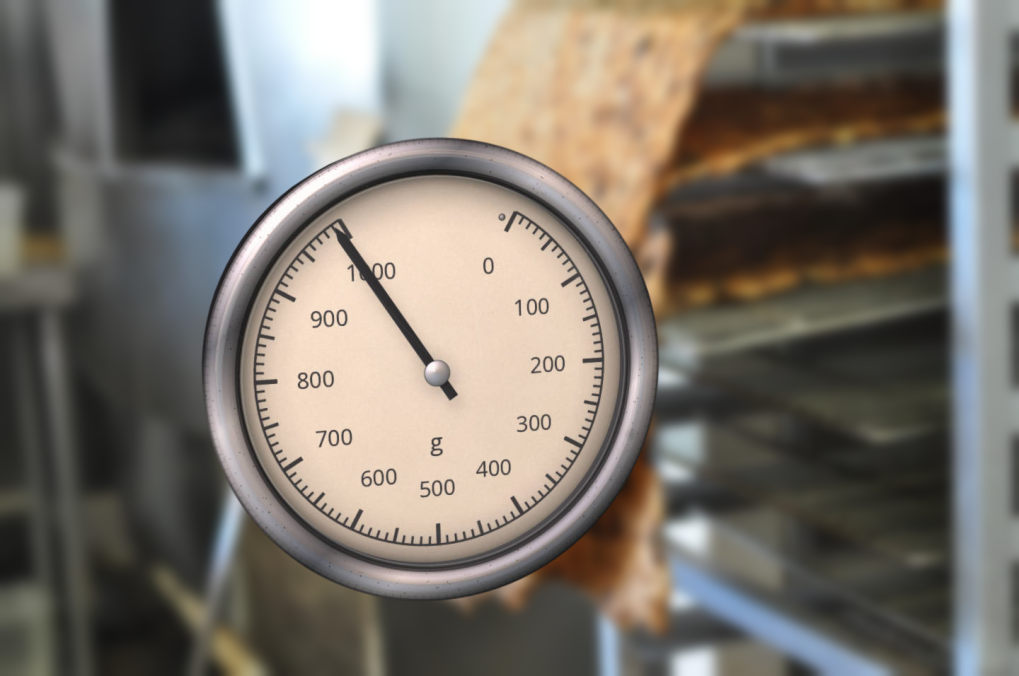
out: **990** g
